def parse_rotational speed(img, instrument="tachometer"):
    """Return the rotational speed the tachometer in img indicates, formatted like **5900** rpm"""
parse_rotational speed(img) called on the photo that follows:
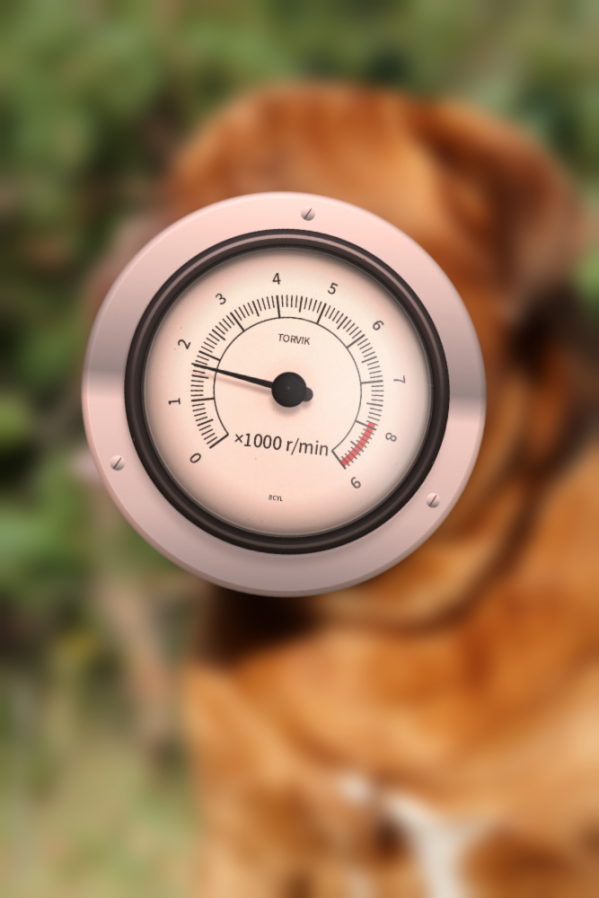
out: **1700** rpm
